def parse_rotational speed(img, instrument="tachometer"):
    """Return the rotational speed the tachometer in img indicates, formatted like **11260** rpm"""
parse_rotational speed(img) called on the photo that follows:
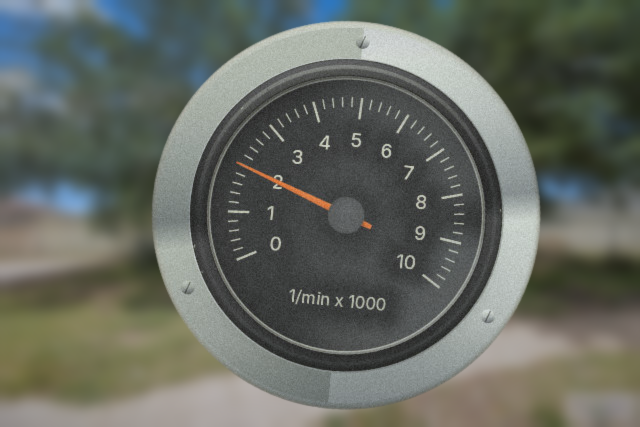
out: **2000** rpm
